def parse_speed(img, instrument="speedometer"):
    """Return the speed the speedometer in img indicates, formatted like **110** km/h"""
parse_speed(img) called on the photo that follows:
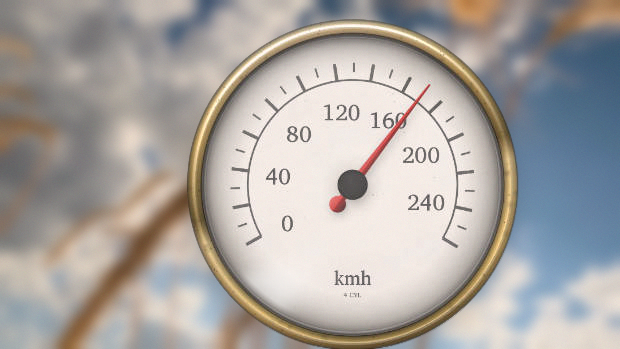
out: **170** km/h
